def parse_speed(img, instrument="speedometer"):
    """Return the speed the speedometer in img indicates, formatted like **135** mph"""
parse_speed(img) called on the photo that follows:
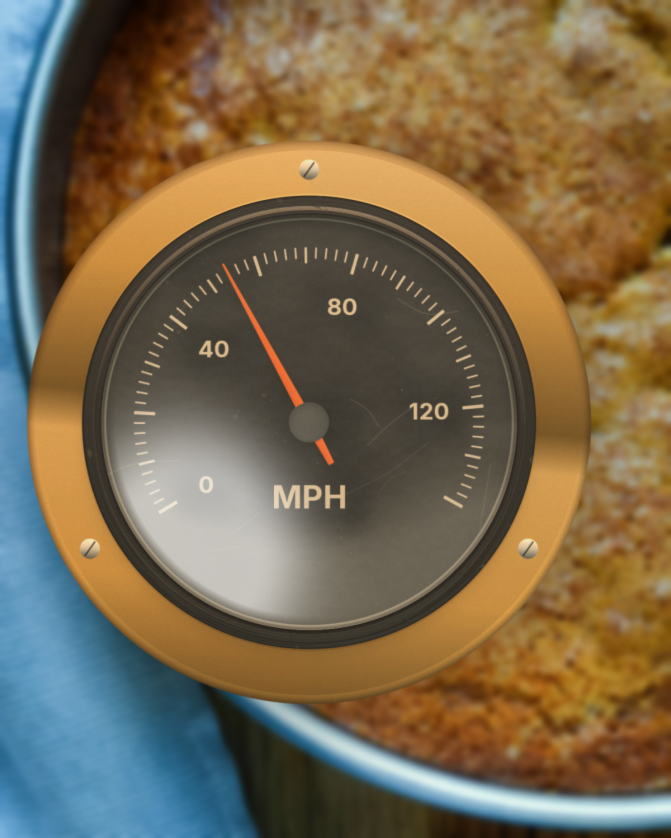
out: **54** mph
